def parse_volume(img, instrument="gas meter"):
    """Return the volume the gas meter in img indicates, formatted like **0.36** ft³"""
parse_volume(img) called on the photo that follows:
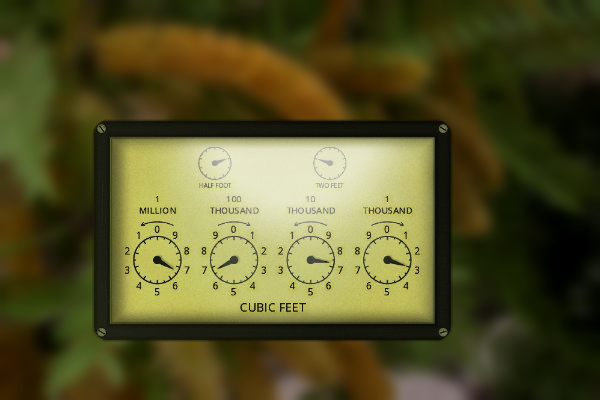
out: **667300** ft³
